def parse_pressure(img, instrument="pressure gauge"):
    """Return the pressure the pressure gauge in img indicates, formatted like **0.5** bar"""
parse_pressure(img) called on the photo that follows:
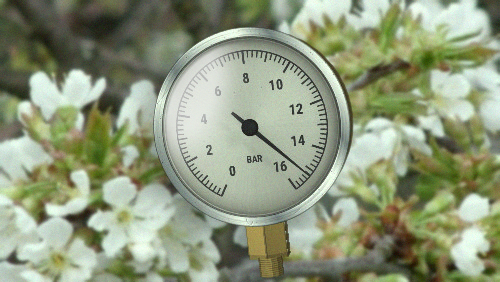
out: **15.2** bar
